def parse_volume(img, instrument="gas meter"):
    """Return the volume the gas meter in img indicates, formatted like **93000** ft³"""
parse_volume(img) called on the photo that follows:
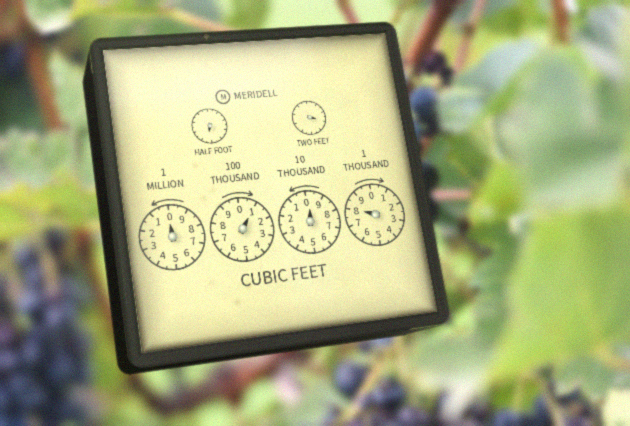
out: **9800** ft³
